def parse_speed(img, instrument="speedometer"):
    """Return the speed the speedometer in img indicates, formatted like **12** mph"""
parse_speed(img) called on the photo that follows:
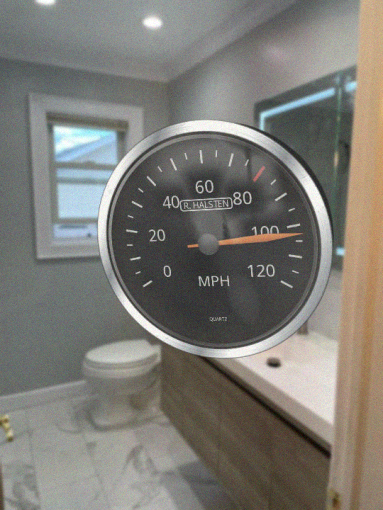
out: **102.5** mph
